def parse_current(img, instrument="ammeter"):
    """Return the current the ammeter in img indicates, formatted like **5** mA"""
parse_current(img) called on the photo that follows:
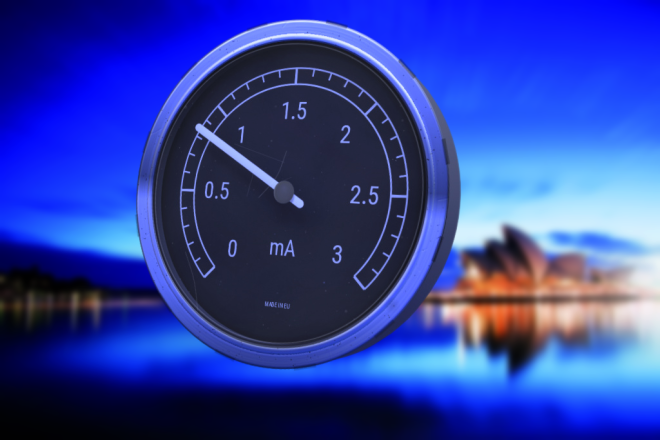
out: **0.85** mA
